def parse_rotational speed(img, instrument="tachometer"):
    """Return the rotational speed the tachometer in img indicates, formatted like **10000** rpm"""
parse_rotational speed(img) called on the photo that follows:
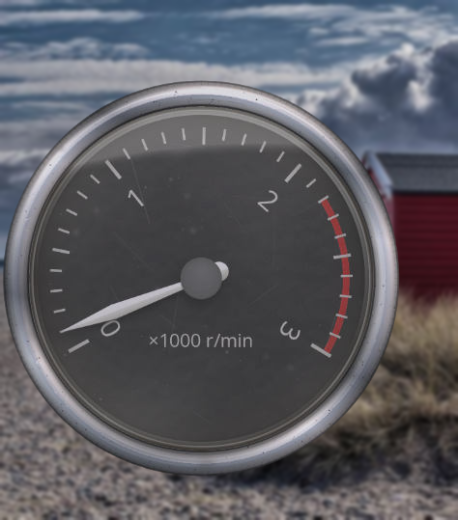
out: **100** rpm
